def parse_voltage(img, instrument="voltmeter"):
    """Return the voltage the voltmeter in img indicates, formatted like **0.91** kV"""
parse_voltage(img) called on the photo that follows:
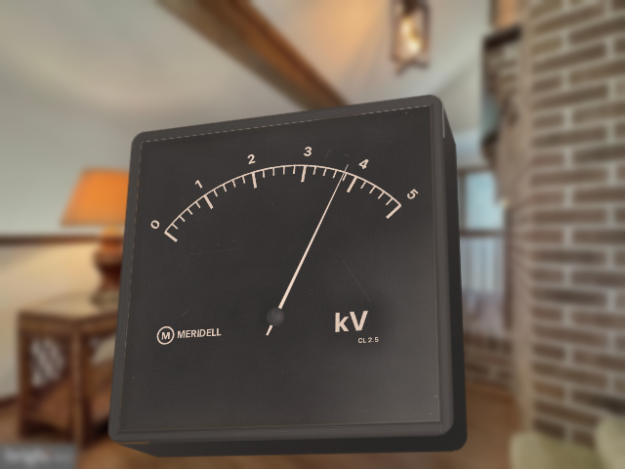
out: **3.8** kV
